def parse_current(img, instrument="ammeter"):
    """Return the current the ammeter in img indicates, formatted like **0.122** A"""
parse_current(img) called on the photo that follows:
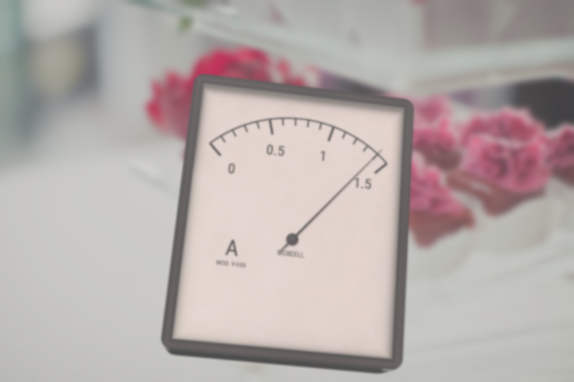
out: **1.4** A
